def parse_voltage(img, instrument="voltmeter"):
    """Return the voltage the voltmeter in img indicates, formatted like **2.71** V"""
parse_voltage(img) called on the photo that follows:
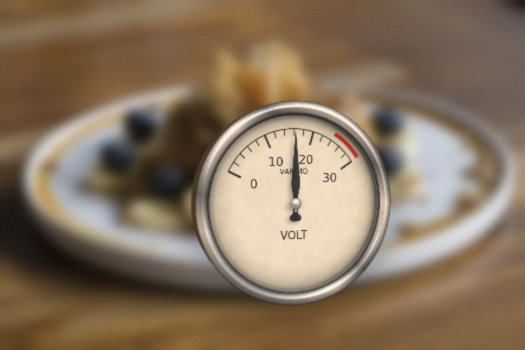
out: **16** V
